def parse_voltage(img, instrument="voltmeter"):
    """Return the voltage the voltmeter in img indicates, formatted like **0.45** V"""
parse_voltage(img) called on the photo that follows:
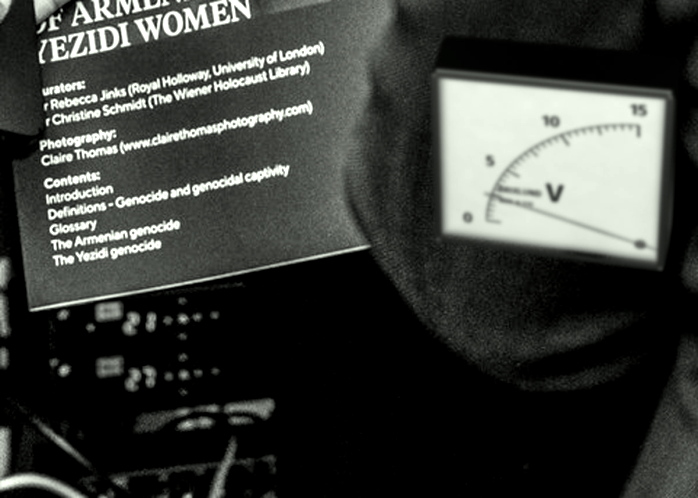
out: **2.5** V
